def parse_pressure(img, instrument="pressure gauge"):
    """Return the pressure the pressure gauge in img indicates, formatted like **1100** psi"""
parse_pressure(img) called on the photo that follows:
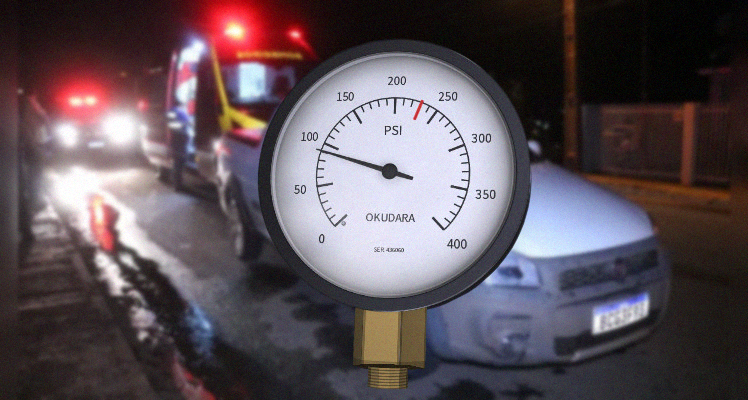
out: **90** psi
